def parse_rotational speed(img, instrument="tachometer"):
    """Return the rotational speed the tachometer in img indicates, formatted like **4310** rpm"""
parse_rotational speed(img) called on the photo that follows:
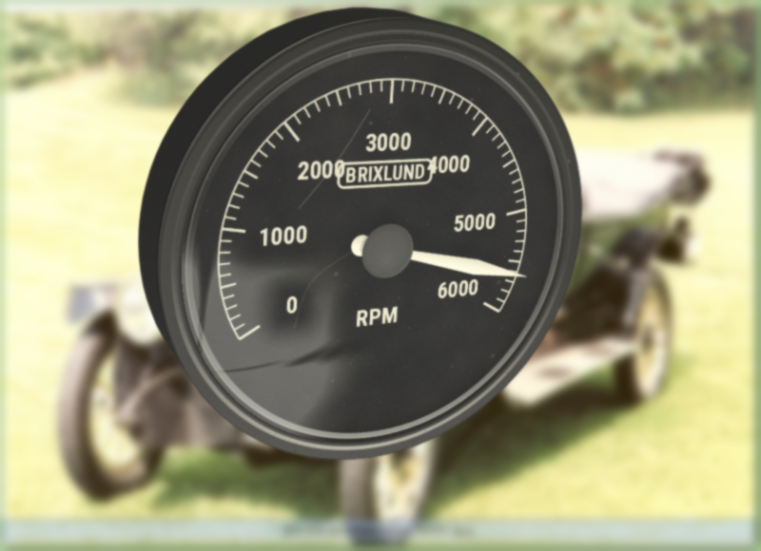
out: **5600** rpm
